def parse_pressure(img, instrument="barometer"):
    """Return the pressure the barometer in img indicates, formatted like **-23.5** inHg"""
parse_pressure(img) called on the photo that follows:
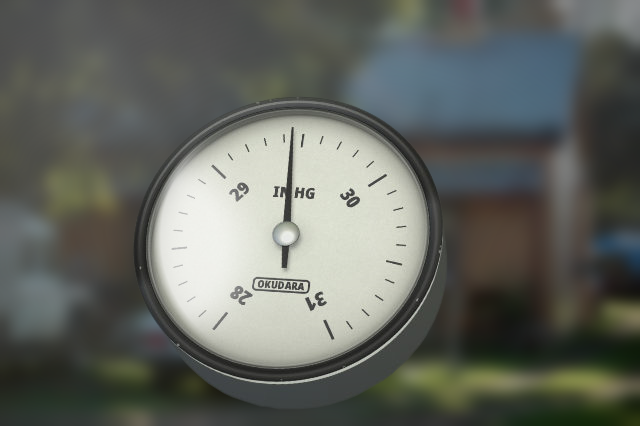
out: **29.45** inHg
